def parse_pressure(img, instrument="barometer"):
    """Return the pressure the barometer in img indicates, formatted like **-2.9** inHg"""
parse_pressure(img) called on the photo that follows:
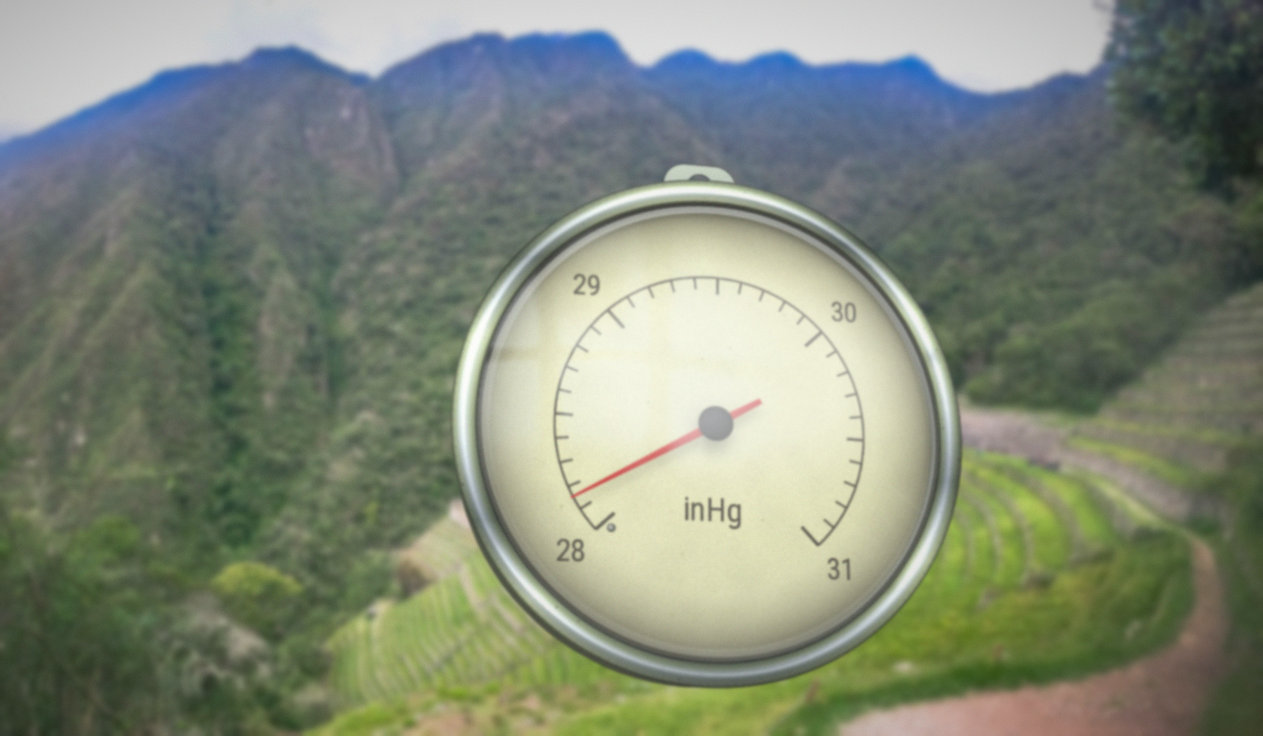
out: **28.15** inHg
